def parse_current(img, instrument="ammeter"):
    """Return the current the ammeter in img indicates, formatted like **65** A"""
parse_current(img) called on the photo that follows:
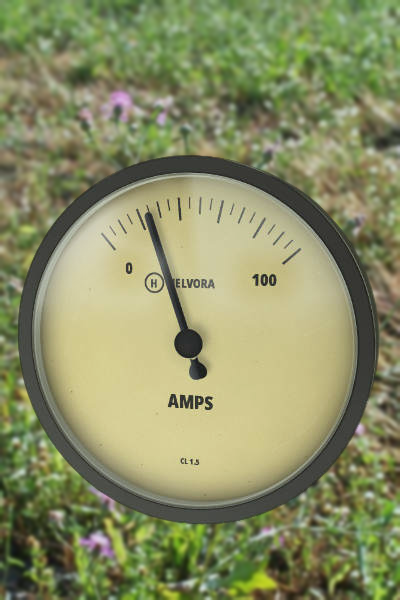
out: **25** A
